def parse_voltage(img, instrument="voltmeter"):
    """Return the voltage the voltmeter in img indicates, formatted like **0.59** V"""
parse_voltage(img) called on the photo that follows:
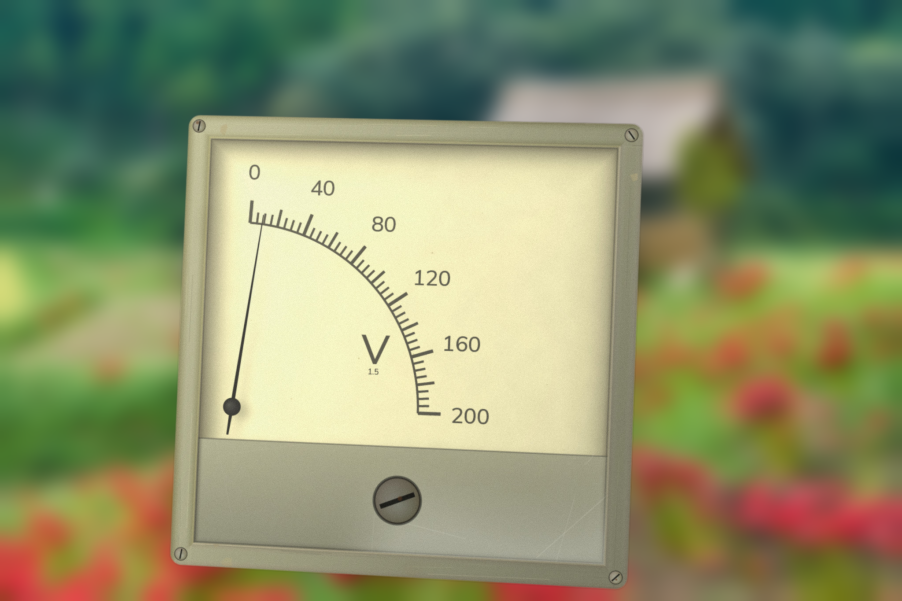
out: **10** V
